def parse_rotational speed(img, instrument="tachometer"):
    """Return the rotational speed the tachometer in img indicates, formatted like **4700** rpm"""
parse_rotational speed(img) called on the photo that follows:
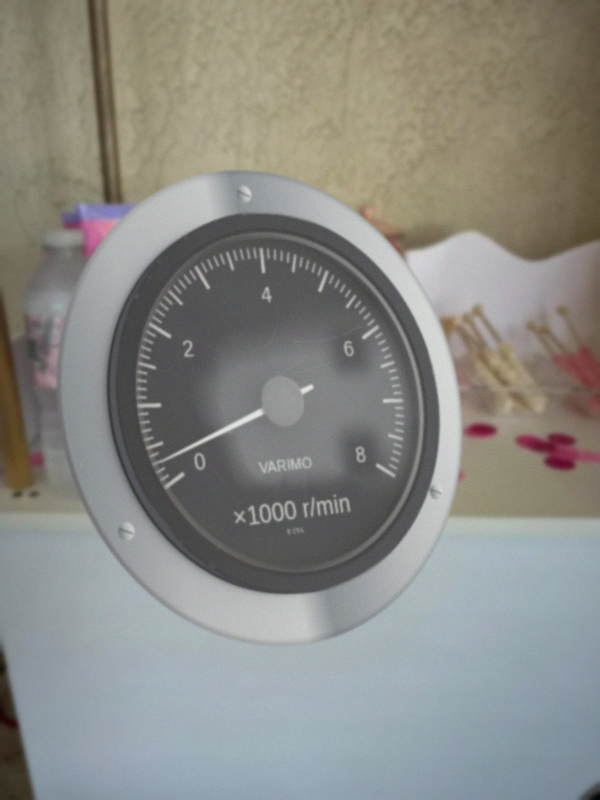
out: **300** rpm
